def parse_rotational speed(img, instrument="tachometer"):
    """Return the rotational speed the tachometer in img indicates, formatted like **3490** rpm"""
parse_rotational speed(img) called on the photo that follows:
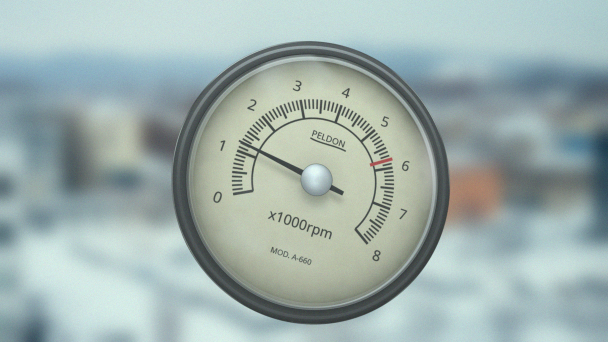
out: **1200** rpm
